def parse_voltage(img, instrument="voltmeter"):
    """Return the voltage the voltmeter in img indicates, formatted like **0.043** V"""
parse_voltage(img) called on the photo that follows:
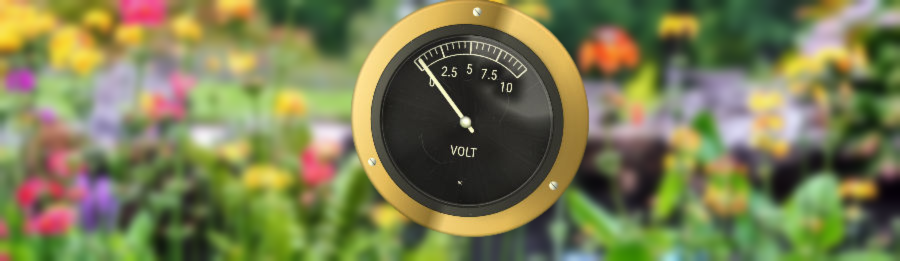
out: **0.5** V
